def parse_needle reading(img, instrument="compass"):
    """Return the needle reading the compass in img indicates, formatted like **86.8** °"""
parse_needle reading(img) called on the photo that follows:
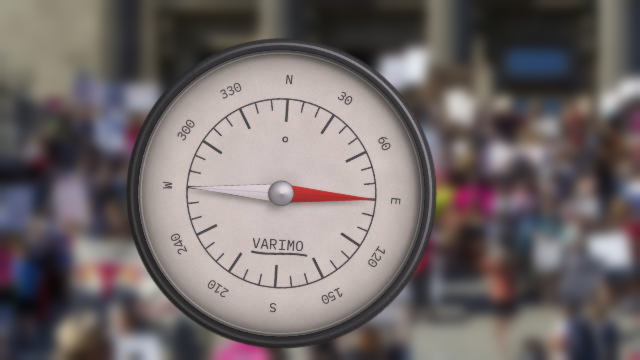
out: **90** °
